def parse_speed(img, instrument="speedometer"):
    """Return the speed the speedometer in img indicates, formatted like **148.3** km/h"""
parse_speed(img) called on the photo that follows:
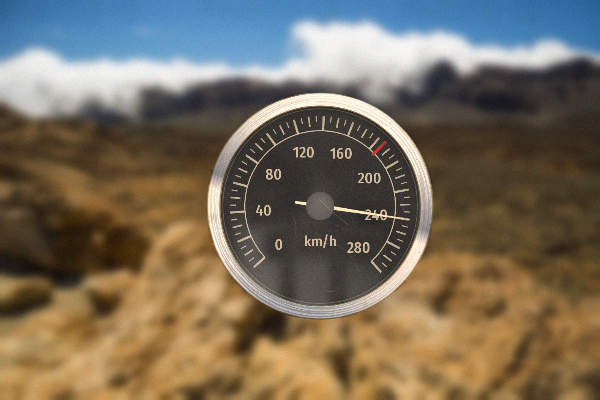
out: **240** km/h
